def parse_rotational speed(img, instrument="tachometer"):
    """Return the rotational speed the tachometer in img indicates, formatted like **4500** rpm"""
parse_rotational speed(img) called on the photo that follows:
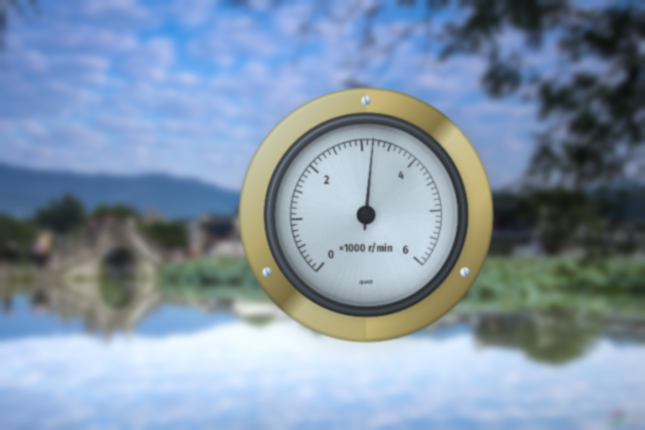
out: **3200** rpm
